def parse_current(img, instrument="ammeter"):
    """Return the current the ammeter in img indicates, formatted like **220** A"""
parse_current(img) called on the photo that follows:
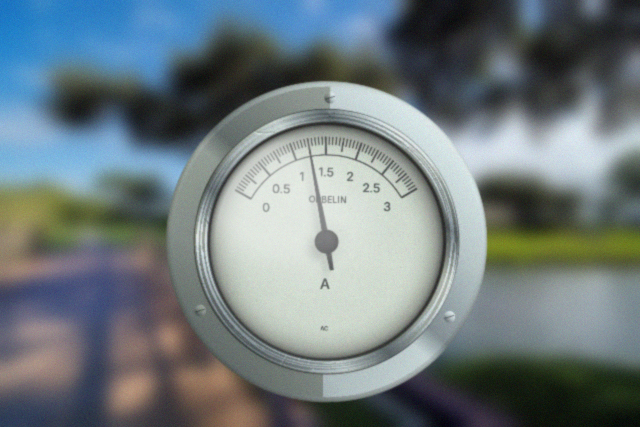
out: **1.25** A
